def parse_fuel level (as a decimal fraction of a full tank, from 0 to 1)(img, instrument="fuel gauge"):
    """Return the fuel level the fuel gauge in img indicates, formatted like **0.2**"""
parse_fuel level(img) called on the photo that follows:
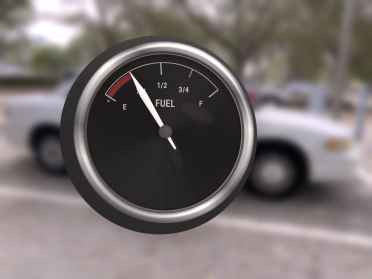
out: **0.25**
